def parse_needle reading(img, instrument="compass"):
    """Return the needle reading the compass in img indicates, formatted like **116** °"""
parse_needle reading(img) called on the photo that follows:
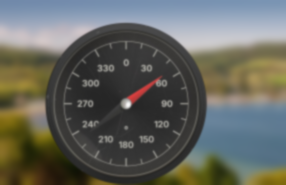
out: **52.5** °
